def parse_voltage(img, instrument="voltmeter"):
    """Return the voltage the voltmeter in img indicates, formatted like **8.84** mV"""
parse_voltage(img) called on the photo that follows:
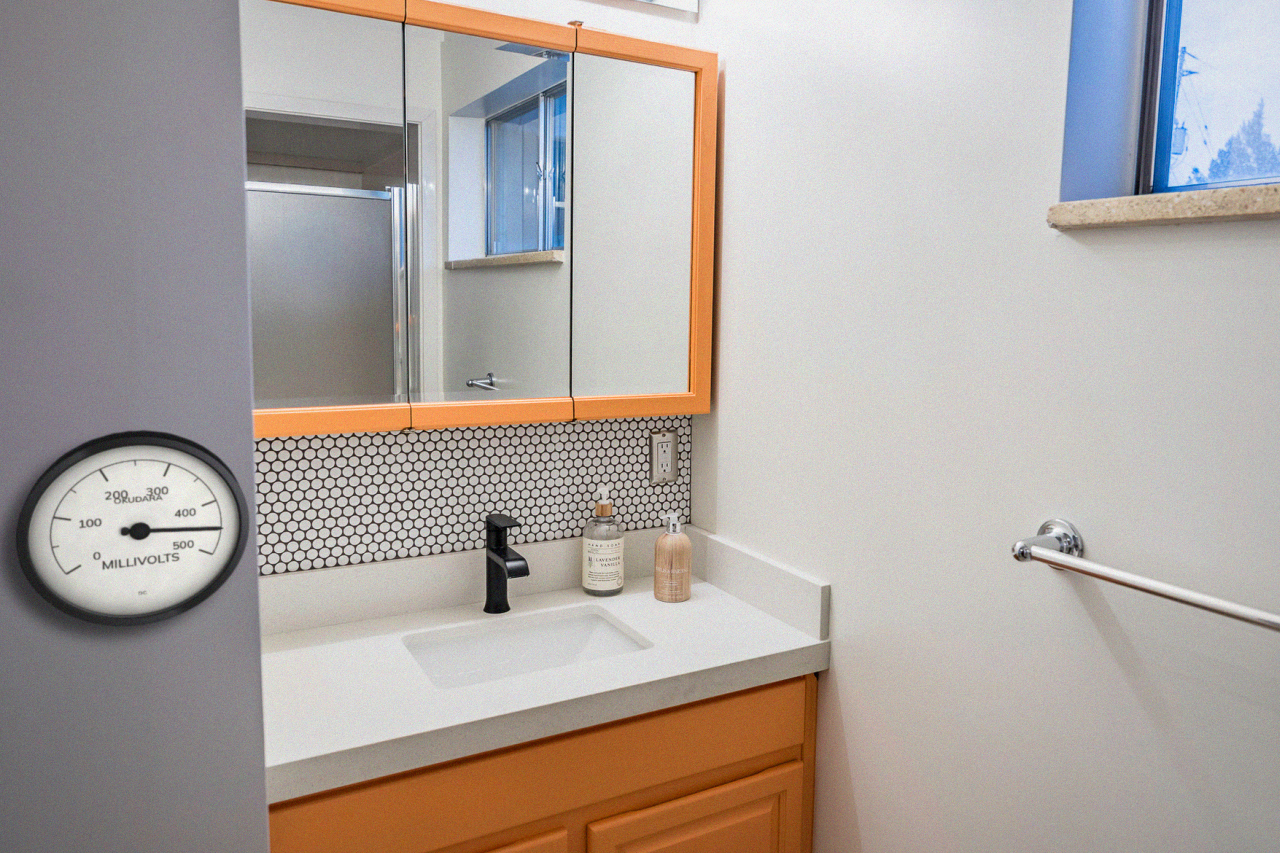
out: **450** mV
